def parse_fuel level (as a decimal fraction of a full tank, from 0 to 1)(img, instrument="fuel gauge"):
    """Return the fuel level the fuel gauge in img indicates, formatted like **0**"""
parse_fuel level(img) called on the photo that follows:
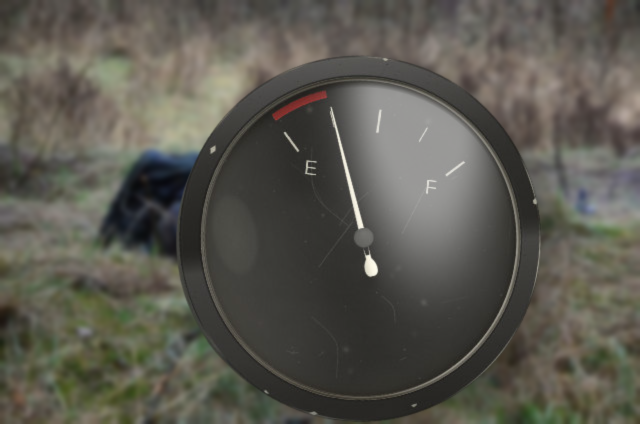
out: **0.25**
